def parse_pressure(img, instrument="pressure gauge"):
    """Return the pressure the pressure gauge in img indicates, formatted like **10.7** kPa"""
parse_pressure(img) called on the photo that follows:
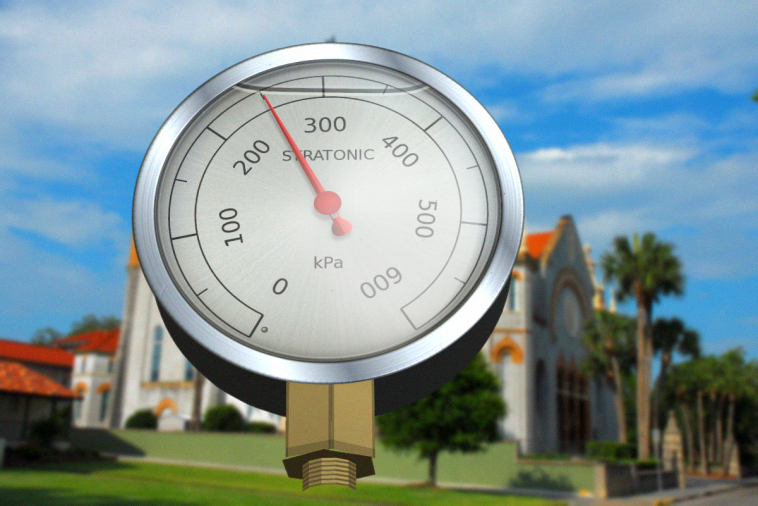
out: **250** kPa
